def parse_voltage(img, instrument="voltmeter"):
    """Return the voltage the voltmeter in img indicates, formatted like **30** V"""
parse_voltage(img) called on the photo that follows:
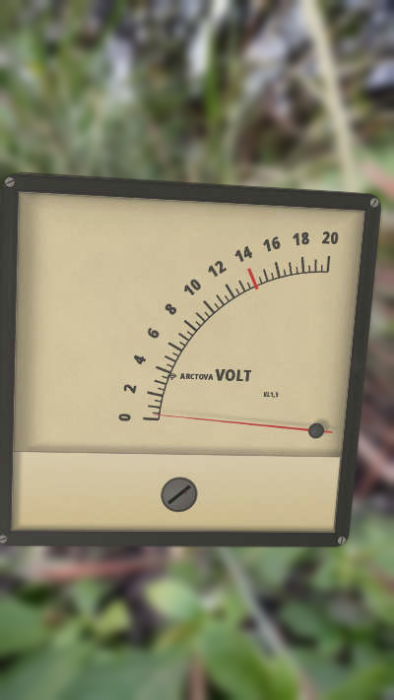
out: **0.5** V
